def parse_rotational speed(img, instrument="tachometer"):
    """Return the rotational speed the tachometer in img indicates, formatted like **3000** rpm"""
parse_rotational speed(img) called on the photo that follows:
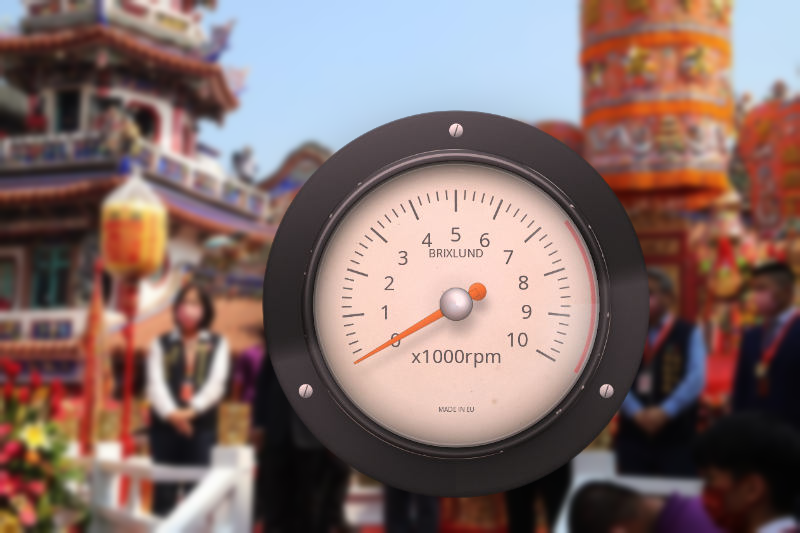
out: **0** rpm
